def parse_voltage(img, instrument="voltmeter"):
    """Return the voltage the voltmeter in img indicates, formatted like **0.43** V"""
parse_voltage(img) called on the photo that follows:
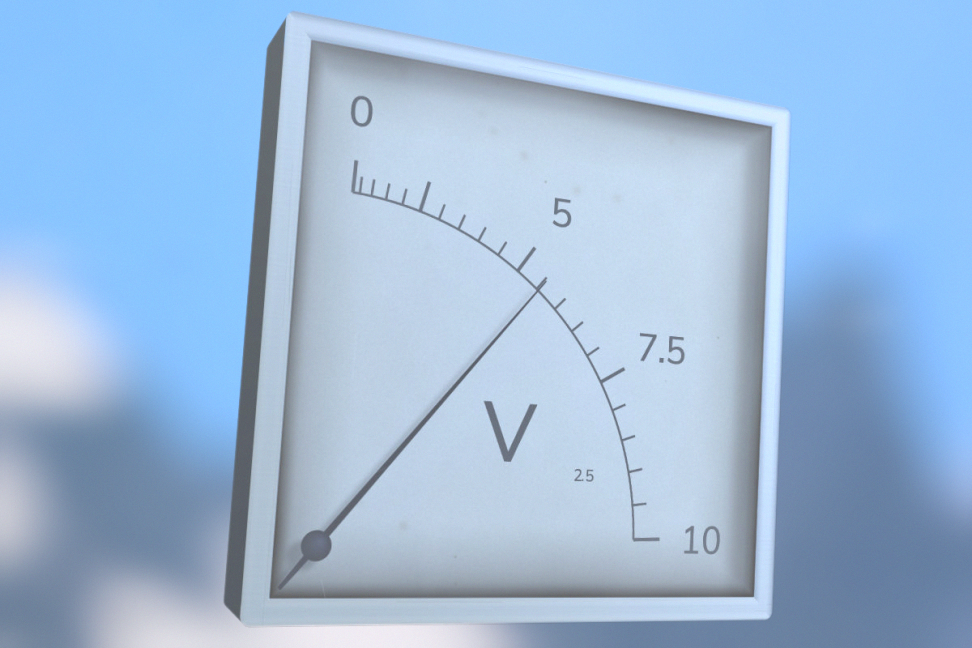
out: **5.5** V
